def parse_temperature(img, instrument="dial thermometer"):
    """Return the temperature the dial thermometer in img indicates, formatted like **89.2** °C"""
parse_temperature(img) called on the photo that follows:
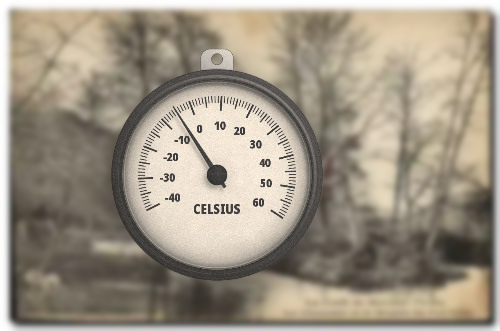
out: **-5** °C
